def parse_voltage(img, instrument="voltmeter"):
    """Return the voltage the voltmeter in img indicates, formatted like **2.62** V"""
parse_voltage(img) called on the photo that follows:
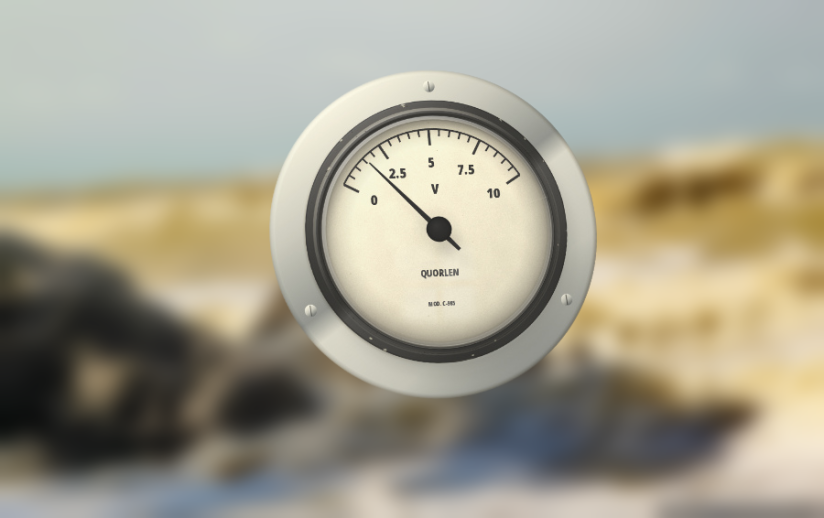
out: **1.5** V
